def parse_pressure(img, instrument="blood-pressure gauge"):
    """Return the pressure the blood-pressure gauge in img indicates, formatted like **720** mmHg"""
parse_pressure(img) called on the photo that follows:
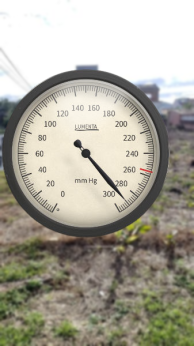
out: **290** mmHg
